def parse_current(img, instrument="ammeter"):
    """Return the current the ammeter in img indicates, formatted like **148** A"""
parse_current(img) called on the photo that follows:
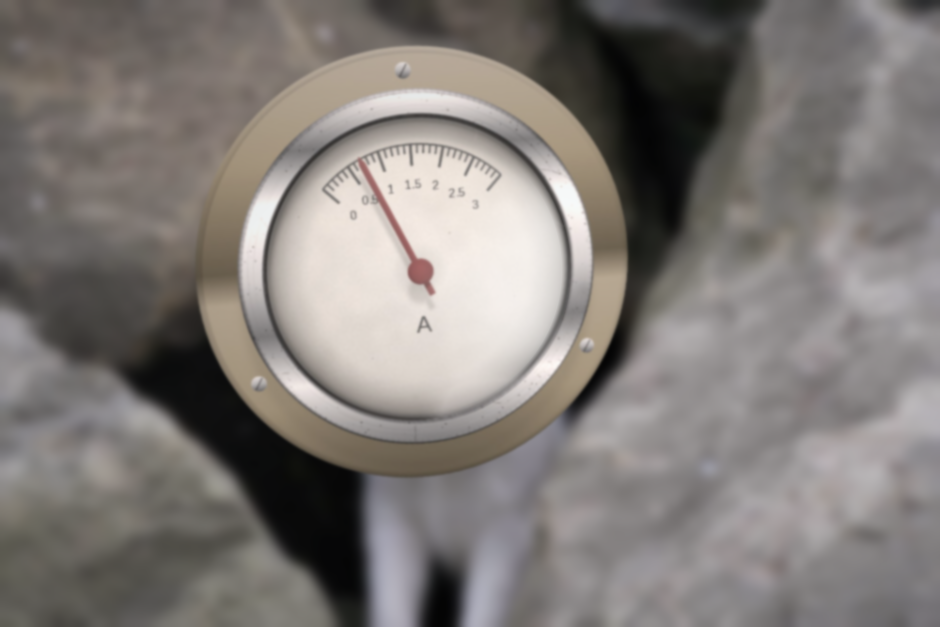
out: **0.7** A
